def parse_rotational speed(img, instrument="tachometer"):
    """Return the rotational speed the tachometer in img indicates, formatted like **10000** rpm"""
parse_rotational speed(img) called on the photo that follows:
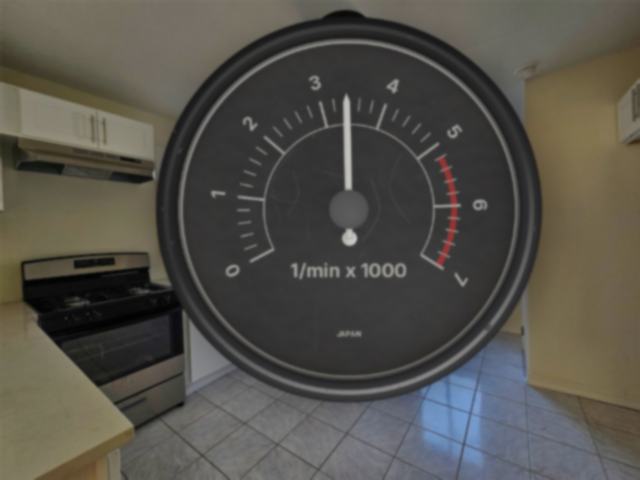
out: **3400** rpm
